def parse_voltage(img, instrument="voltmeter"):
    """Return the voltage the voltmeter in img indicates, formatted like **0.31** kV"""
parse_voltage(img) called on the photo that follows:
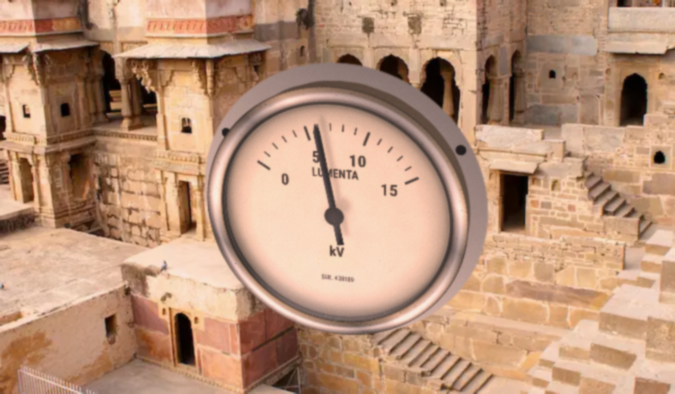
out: **6** kV
